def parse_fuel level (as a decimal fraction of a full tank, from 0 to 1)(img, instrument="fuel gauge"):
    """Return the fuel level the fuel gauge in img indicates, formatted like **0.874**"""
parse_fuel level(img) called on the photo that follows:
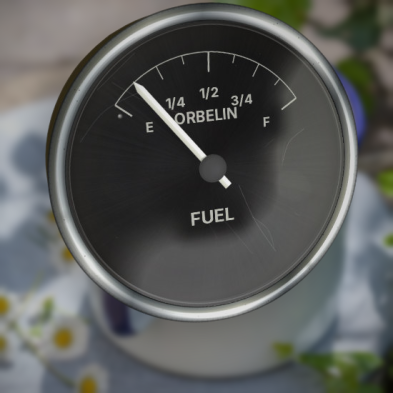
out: **0.125**
